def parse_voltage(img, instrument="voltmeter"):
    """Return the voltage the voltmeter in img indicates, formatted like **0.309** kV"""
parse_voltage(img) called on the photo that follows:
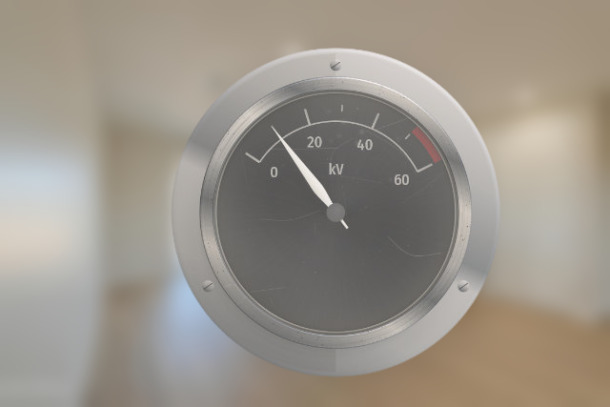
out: **10** kV
